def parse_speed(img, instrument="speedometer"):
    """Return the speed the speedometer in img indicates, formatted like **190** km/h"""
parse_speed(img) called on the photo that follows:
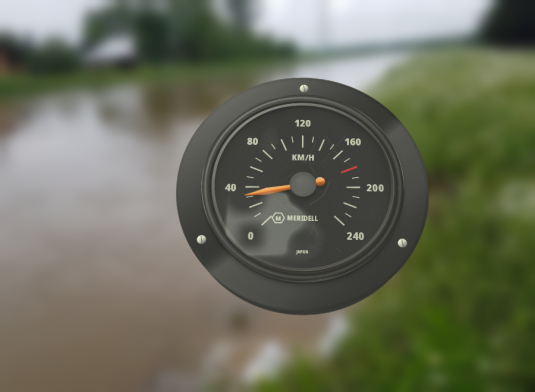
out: **30** km/h
